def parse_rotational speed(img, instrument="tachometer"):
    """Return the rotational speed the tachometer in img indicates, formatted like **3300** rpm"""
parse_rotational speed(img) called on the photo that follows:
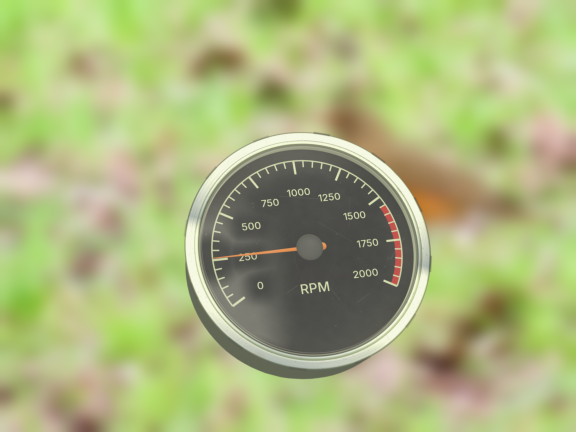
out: **250** rpm
